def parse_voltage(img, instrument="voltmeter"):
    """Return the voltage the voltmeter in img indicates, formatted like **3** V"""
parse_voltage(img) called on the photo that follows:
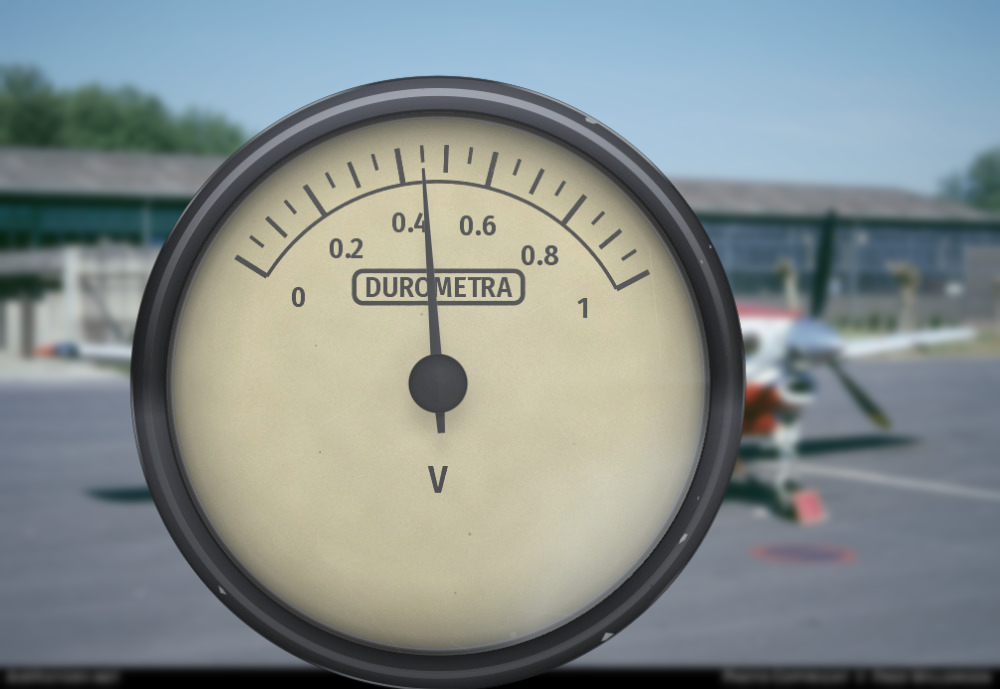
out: **0.45** V
